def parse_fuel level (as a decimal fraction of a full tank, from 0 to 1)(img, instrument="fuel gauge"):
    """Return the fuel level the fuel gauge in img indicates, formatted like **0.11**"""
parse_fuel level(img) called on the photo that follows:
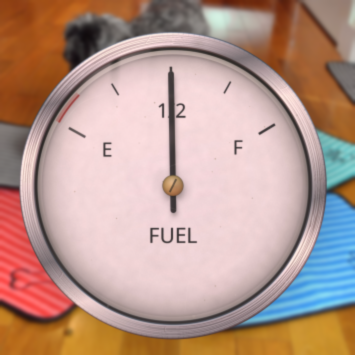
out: **0.5**
